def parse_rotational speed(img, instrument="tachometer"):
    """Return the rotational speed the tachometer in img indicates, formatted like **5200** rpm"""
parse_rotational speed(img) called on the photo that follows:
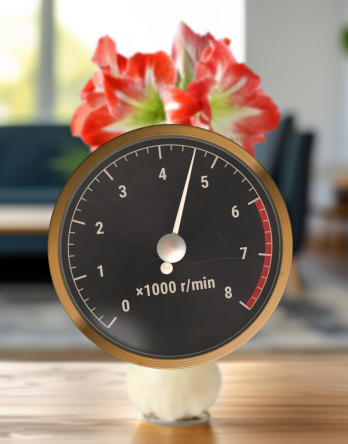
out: **4600** rpm
